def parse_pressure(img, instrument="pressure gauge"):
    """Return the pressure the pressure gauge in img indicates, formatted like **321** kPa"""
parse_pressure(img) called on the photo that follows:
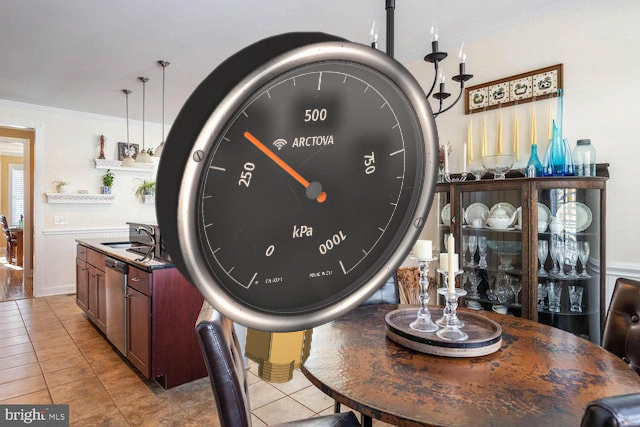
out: **325** kPa
